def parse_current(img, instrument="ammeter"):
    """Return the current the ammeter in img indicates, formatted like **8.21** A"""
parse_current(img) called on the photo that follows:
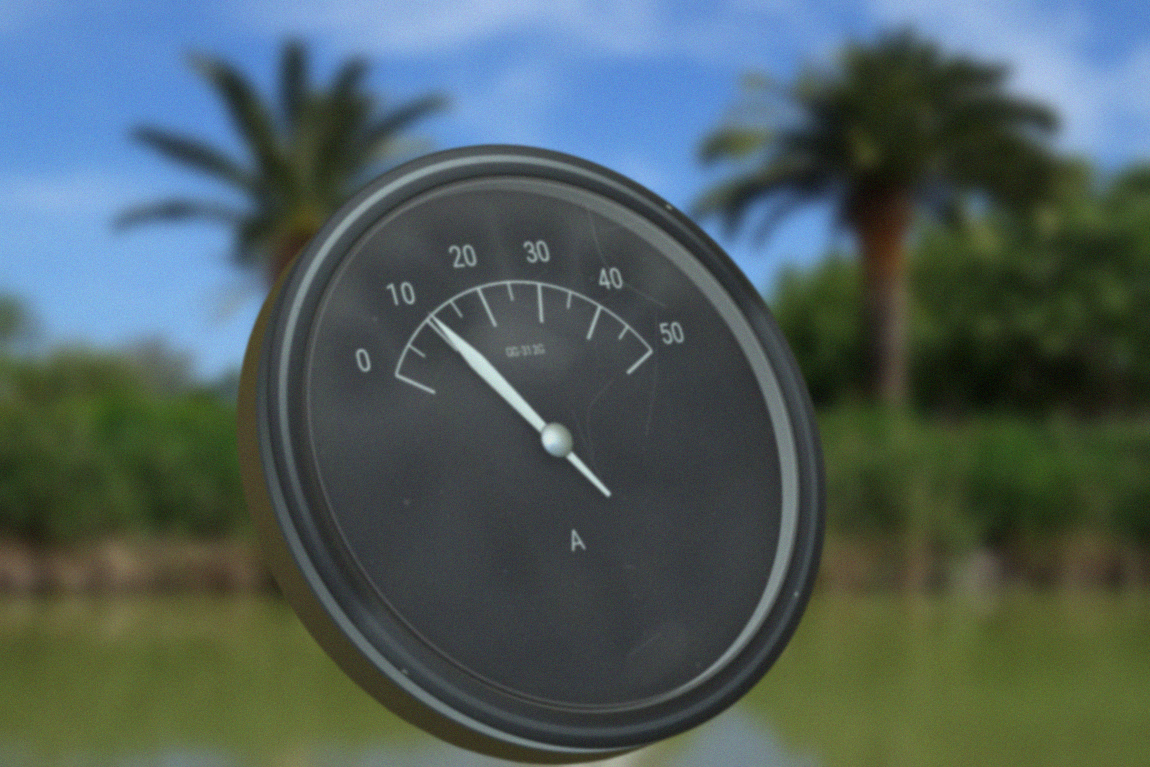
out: **10** A
